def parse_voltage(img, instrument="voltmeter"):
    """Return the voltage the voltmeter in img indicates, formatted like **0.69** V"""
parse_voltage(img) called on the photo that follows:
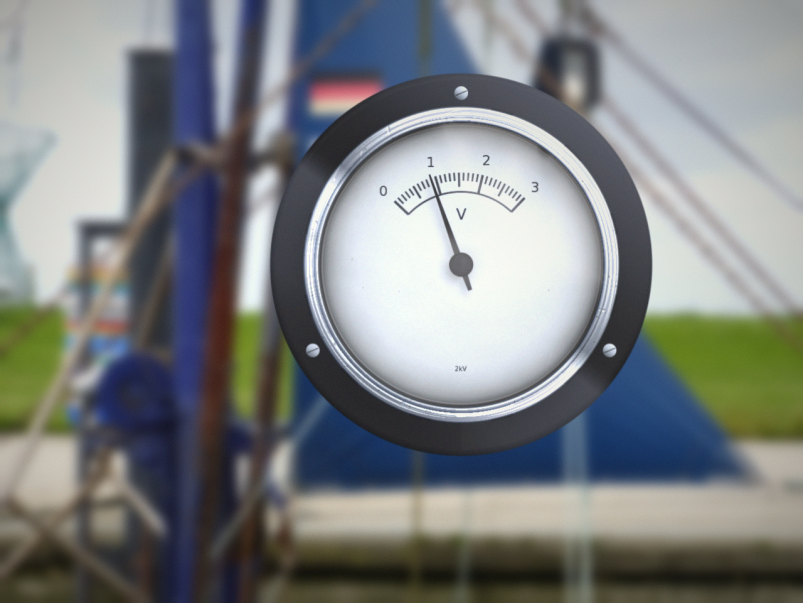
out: **0.9** V
